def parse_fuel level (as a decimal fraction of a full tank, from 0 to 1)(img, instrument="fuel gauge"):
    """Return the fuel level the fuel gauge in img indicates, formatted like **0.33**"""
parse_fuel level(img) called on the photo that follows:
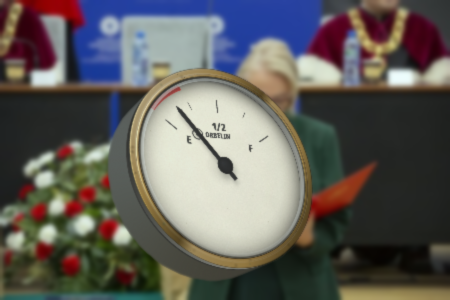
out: **0.125**
